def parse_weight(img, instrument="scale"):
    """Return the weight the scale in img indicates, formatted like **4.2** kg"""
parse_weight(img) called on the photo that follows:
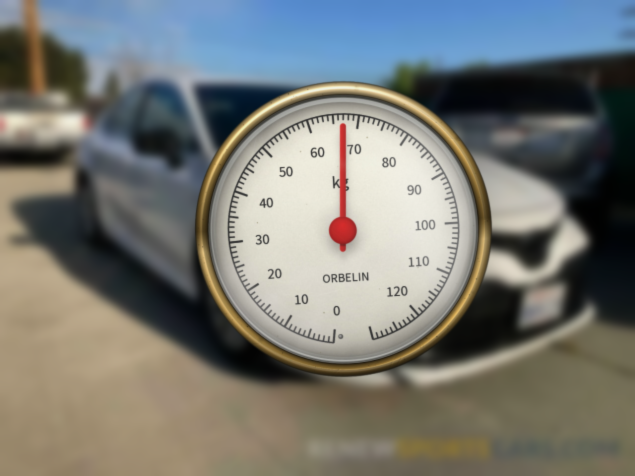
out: **67** kg
